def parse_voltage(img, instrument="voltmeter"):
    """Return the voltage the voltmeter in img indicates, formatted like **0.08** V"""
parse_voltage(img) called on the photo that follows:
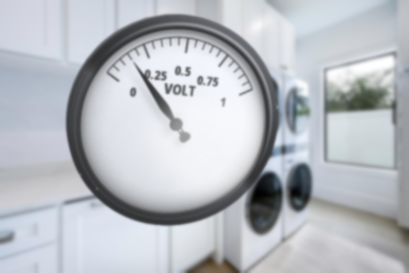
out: **0.15** V
